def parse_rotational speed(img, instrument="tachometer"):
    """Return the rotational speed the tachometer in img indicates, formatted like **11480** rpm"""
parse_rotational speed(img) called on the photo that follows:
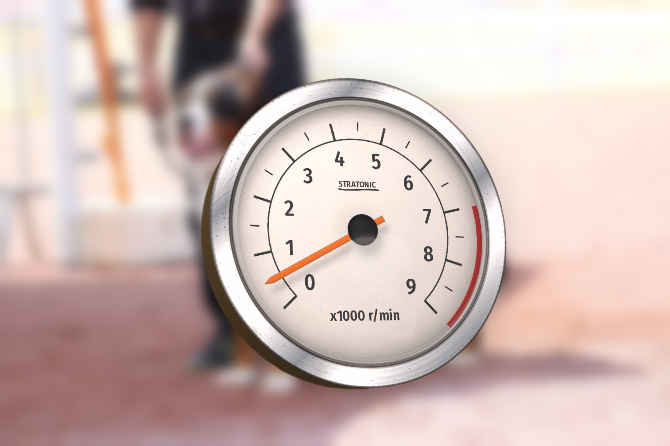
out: **500** rpm
